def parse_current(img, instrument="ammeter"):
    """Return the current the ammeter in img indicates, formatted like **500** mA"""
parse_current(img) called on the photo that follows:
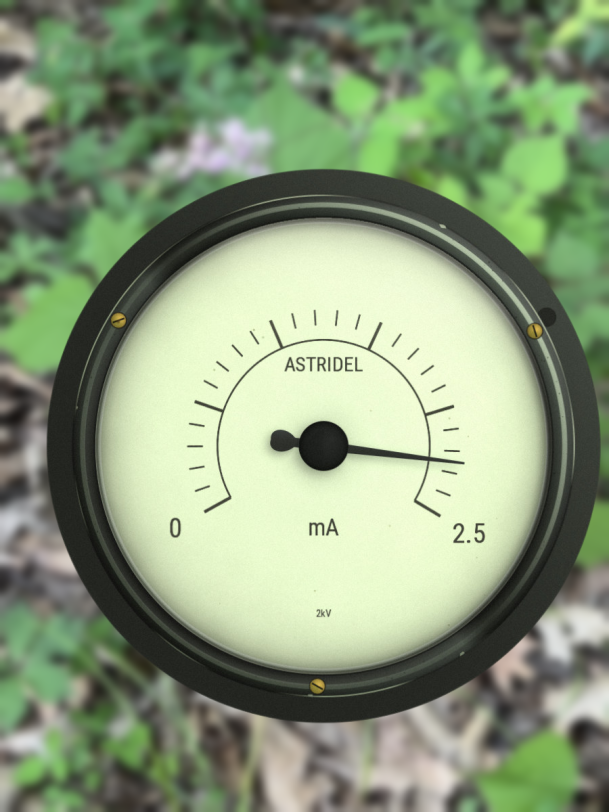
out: **2.25** mA
